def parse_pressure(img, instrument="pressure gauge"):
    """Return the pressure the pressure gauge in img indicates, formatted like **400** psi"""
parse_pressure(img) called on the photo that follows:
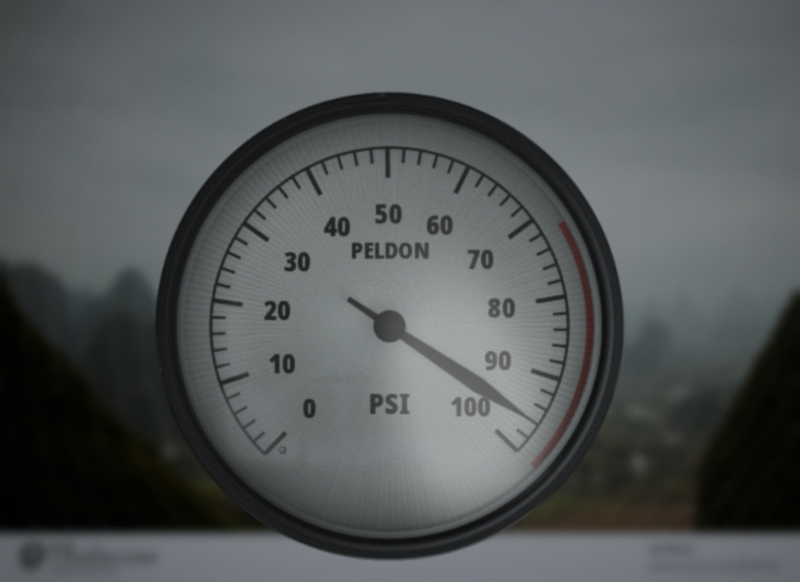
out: **96** psi
